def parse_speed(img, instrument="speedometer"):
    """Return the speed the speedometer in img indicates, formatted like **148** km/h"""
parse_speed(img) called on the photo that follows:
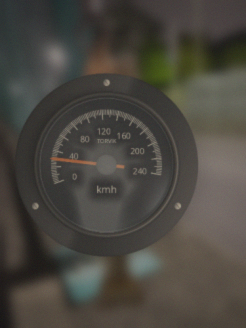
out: **30** km/h
